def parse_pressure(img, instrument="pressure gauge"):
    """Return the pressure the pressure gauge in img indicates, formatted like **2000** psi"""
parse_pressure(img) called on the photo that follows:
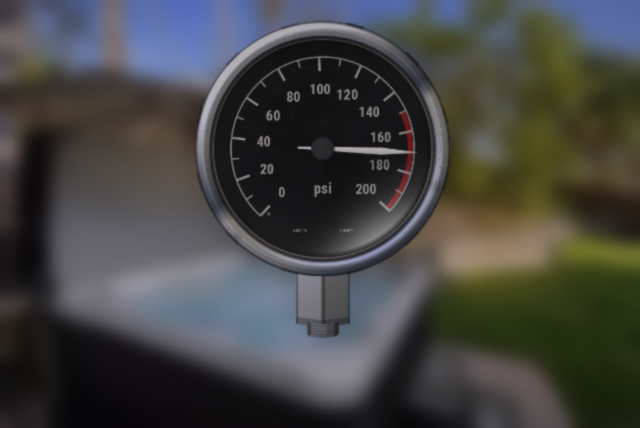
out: **170** psi
